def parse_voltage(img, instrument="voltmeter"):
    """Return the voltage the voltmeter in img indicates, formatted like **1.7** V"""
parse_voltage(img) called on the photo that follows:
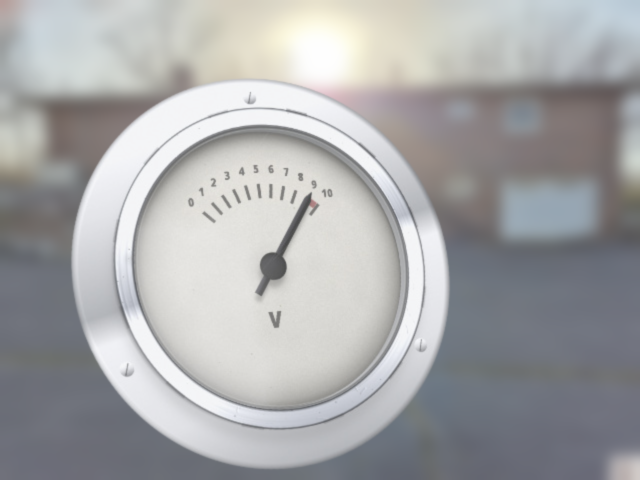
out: **9** V
